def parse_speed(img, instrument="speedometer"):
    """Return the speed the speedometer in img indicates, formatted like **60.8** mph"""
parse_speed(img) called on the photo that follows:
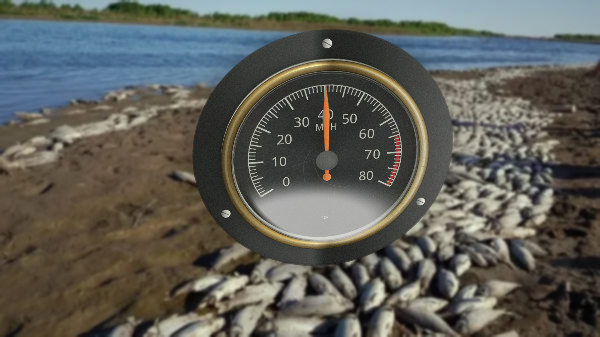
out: **40** mph
